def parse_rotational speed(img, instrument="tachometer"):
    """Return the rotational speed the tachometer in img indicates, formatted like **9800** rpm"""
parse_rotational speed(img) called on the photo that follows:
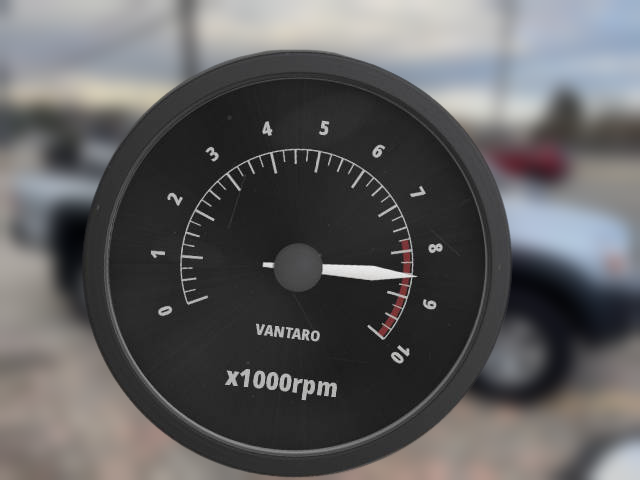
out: **8500** rpm
